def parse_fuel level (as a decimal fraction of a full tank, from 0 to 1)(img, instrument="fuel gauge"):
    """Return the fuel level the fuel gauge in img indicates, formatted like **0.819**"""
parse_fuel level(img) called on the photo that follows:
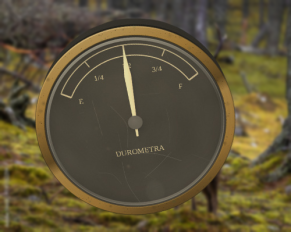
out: **0.5**
